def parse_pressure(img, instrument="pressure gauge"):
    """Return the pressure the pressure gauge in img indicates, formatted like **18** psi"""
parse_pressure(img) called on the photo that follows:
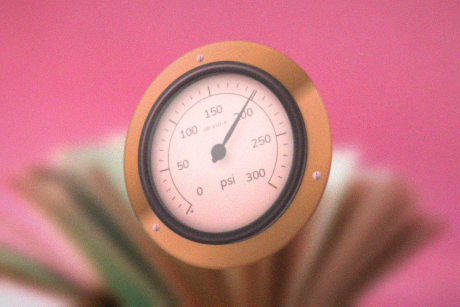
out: **200** psi
